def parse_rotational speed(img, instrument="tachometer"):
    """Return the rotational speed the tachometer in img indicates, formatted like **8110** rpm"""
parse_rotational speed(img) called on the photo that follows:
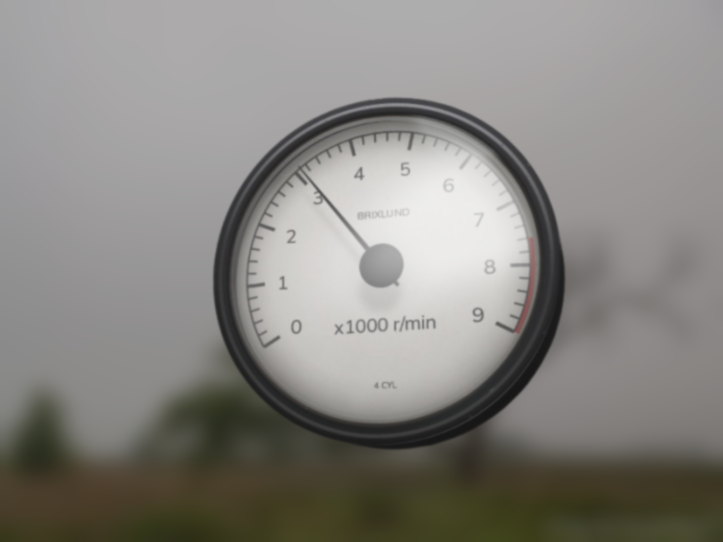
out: **3100** rpm
